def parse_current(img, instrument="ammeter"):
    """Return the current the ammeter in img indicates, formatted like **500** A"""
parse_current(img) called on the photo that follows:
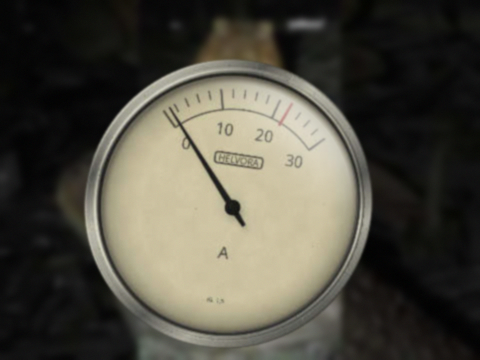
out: **1** A
